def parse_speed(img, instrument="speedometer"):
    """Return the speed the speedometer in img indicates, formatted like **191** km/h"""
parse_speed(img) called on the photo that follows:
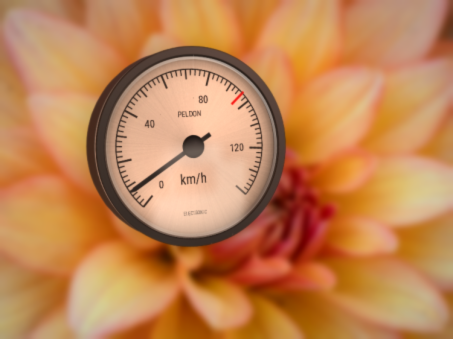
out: **8** km/h
